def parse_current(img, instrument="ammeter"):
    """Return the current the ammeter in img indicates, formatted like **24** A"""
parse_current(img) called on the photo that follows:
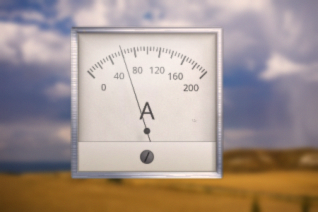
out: **60** A
